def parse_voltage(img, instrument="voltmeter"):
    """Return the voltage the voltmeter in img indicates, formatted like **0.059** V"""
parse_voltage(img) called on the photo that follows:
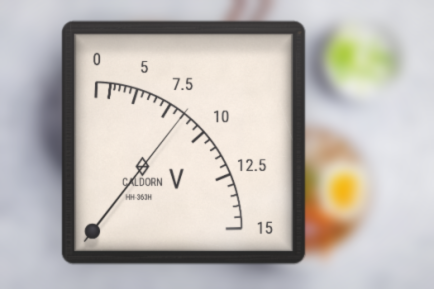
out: **8.5** V
